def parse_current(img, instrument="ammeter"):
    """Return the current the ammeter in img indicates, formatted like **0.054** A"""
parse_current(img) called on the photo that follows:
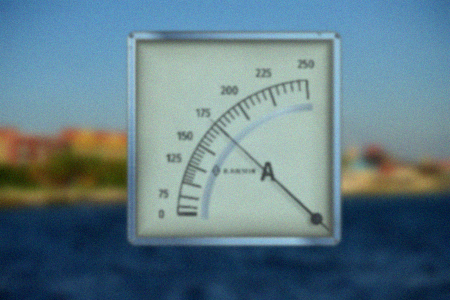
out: **175** A
